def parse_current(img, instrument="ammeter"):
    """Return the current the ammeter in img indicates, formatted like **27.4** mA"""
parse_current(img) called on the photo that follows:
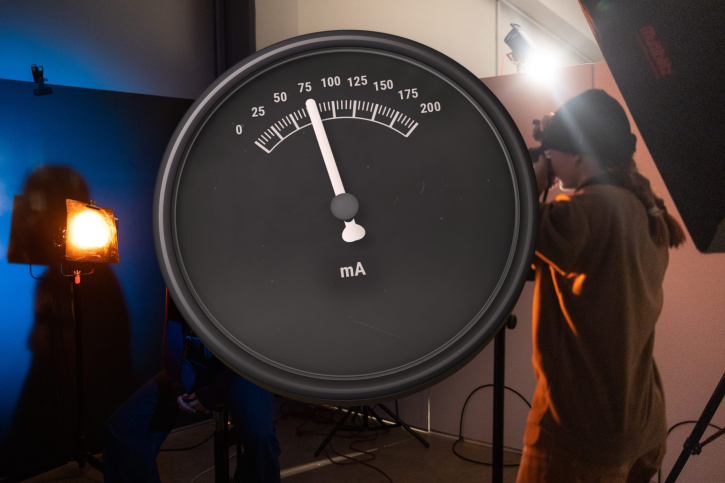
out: **75** mA
